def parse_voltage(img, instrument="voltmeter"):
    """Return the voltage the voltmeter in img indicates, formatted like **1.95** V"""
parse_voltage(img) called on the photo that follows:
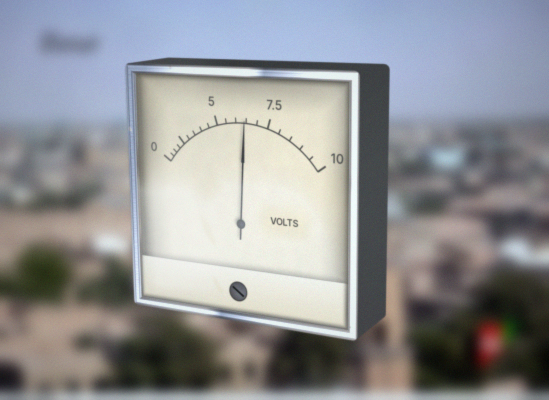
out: **6.5** V
